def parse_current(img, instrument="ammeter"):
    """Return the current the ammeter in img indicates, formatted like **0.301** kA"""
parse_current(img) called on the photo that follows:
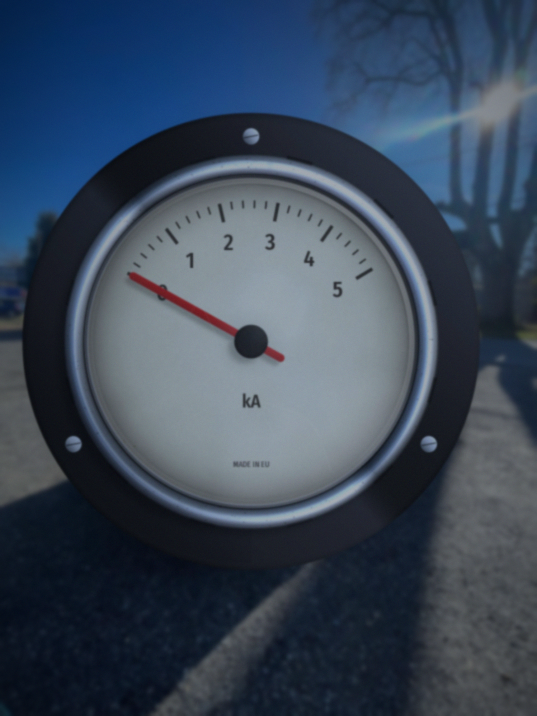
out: **0** kA
